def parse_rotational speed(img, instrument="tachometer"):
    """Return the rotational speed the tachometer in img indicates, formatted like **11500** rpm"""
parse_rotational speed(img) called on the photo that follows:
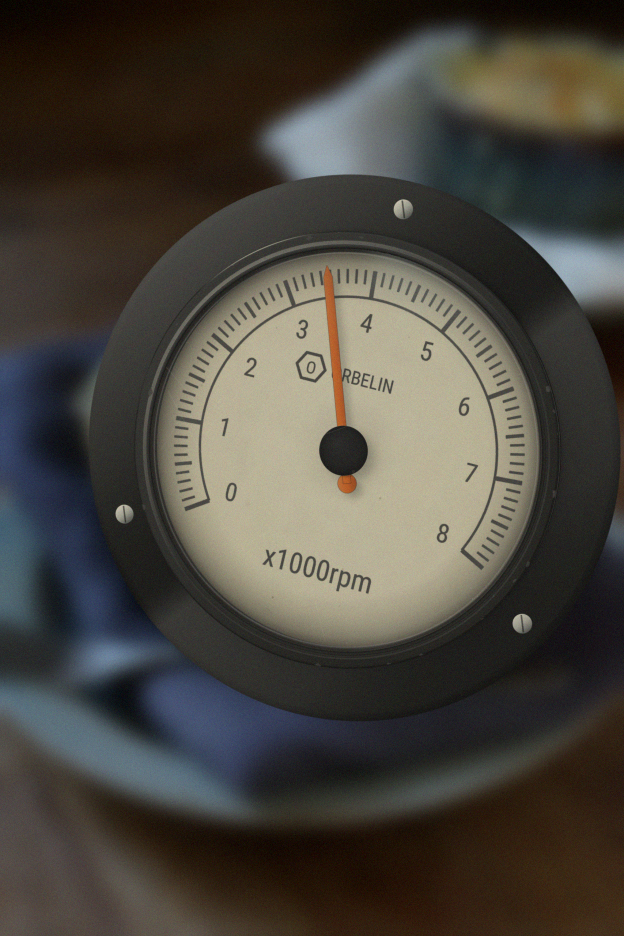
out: **3500** rpm
